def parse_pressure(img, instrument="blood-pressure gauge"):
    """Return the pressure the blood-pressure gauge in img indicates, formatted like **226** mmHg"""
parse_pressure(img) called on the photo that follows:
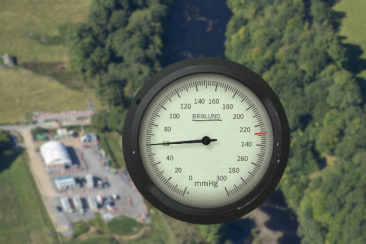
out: **60** mmHg
